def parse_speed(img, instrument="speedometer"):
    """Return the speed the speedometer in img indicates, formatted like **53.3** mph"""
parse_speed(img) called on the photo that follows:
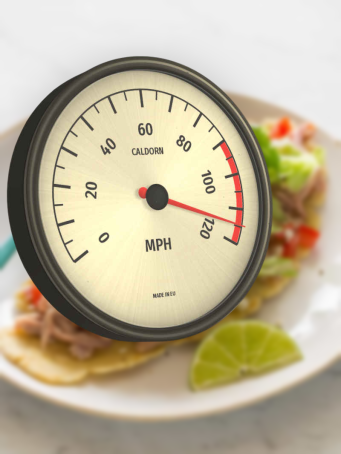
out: **115** mph
